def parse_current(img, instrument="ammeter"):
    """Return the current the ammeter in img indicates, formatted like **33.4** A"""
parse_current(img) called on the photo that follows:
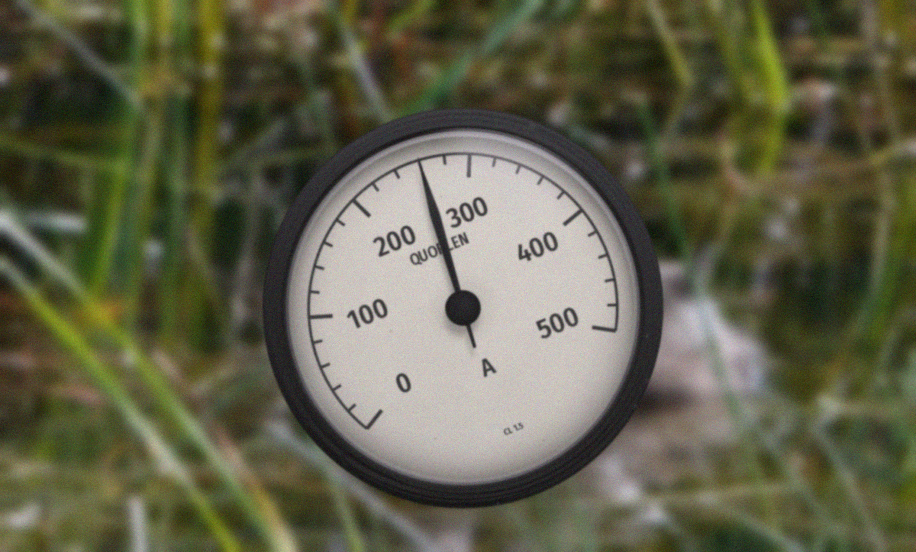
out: **260** A
